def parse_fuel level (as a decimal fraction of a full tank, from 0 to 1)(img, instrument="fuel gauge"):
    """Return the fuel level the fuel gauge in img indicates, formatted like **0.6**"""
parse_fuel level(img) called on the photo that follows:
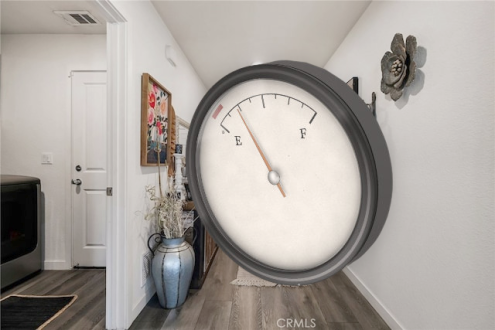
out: **0.25**
